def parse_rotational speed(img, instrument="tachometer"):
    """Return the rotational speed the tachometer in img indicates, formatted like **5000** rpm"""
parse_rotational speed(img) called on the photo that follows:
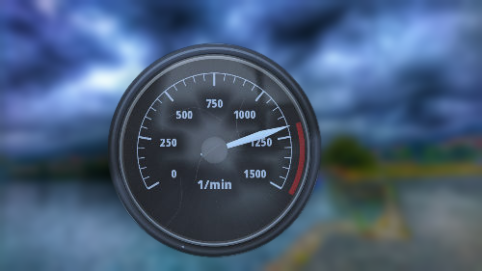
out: **1200** rpm
